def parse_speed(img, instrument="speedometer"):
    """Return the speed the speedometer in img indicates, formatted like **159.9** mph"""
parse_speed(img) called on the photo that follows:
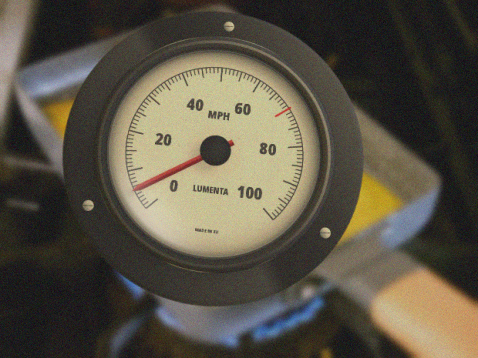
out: **5** mph
